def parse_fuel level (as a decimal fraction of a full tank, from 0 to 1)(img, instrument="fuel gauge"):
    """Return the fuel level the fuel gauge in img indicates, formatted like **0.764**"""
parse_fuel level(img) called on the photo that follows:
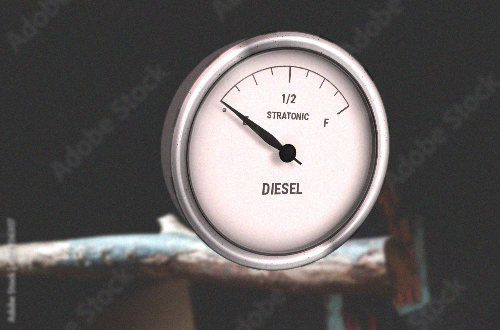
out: **0**
